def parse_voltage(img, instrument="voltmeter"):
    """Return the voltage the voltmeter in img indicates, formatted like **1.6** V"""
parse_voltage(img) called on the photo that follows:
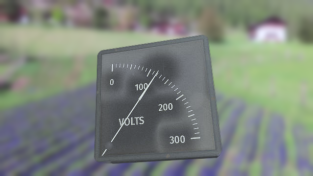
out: **120** V
